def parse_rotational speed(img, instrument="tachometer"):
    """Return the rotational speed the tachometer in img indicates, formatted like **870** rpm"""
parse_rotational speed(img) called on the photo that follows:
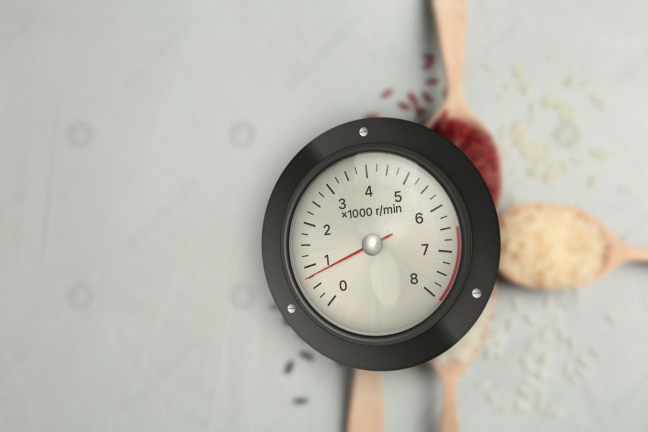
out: **750** rpm
